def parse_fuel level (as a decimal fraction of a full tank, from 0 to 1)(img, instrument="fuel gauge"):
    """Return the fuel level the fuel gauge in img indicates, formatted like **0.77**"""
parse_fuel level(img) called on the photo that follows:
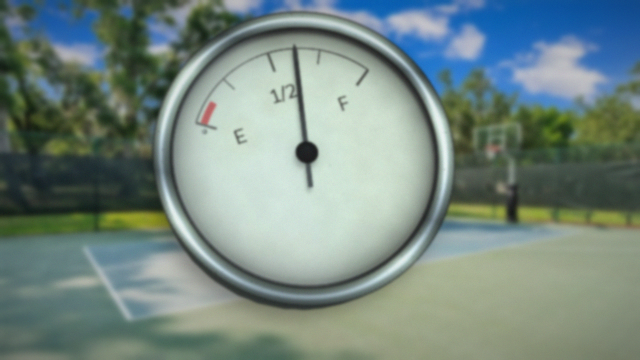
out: **0.625**
